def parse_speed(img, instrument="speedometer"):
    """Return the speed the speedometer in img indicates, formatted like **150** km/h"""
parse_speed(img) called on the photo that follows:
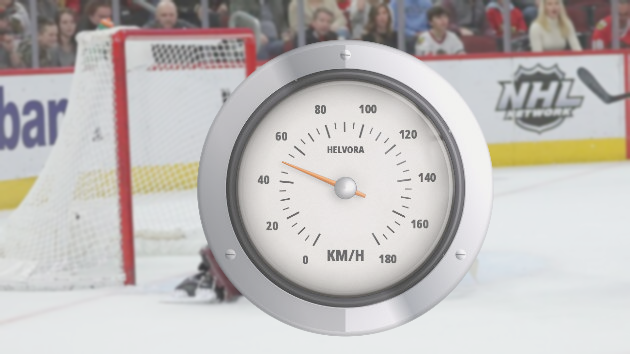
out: **50** km/h
